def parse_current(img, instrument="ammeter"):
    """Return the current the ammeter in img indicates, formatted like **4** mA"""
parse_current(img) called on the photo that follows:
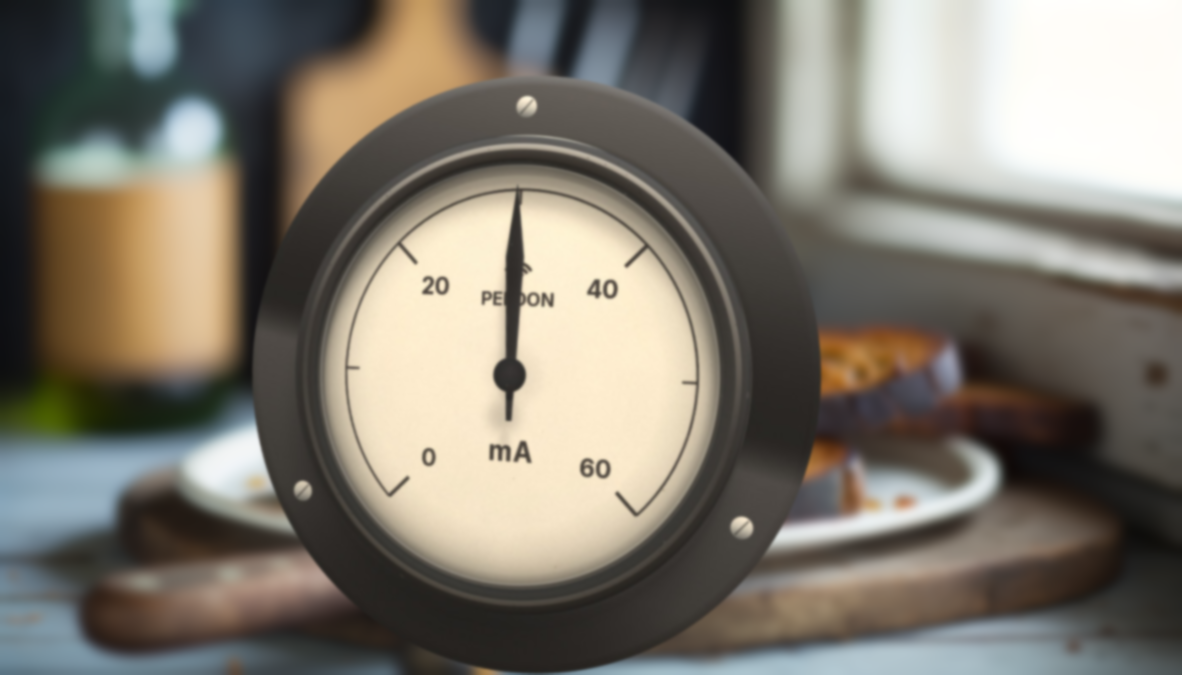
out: **30** mA
